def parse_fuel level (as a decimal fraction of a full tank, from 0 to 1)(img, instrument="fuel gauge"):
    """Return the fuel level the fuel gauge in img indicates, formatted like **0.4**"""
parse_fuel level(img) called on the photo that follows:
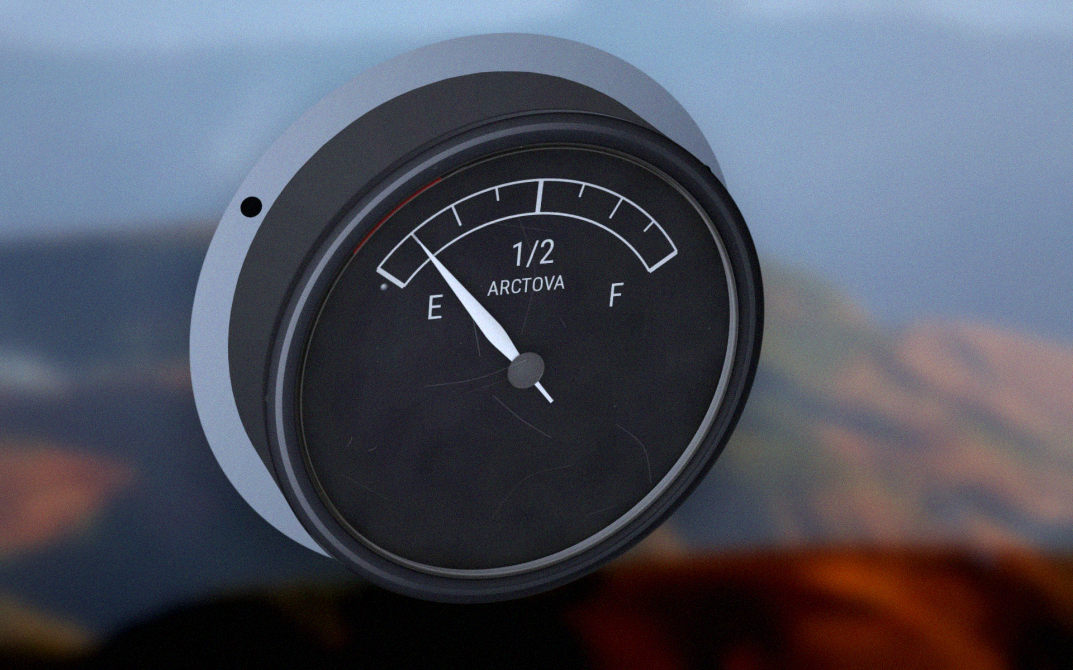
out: **0.125**
